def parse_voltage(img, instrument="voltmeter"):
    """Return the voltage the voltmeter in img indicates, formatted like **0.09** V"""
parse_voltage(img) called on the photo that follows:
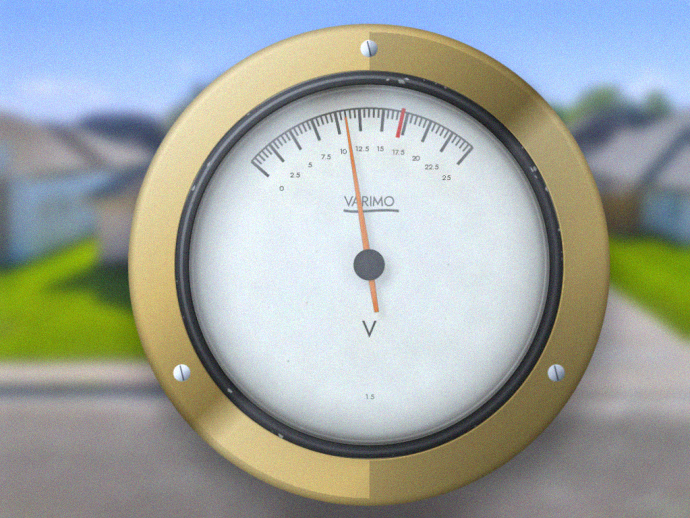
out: **11** V
